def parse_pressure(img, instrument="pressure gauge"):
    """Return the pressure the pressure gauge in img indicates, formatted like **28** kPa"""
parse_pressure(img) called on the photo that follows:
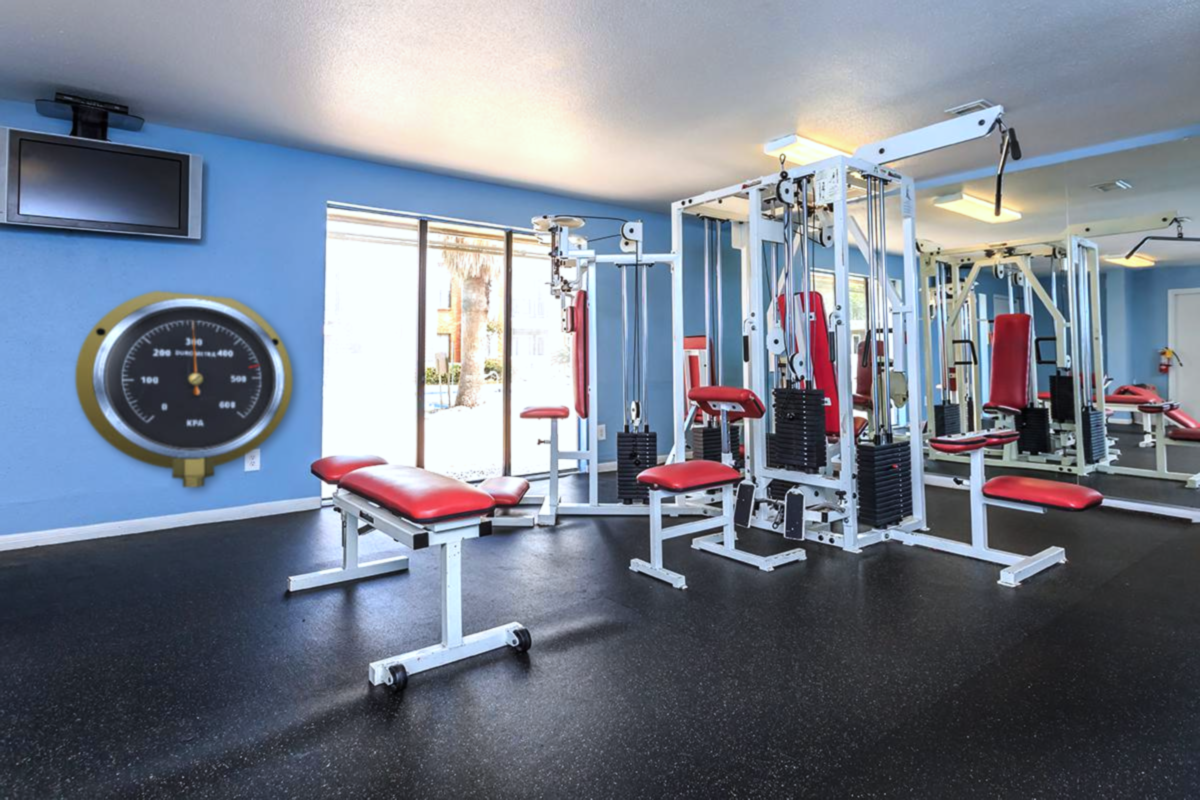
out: **300** kPa
